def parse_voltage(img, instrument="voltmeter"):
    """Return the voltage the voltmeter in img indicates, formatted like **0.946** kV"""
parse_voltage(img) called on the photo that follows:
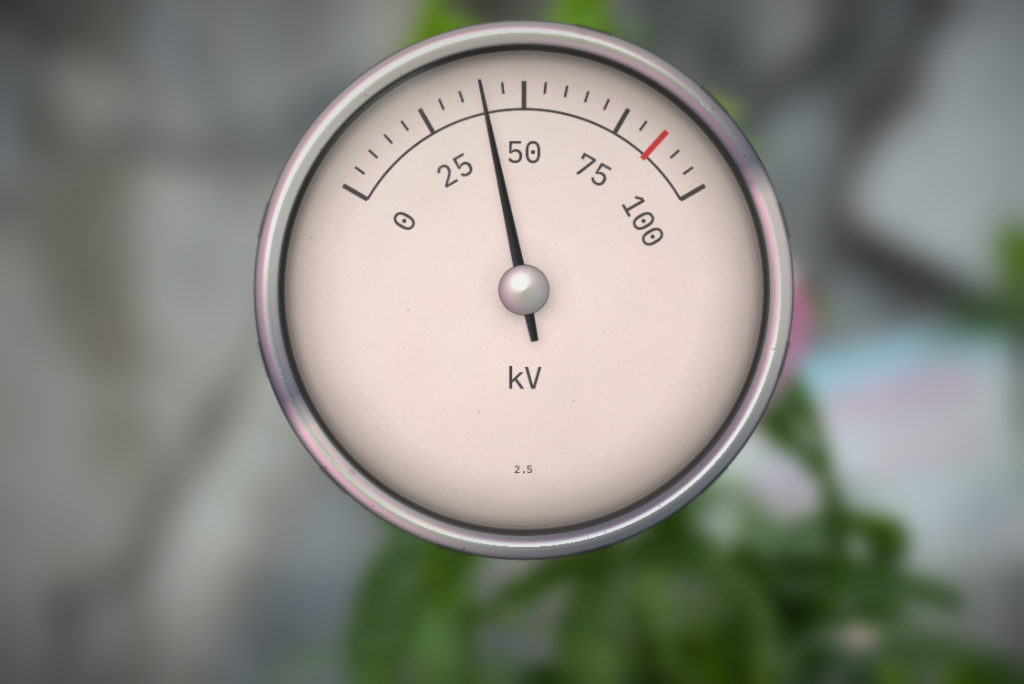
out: **40** kV
